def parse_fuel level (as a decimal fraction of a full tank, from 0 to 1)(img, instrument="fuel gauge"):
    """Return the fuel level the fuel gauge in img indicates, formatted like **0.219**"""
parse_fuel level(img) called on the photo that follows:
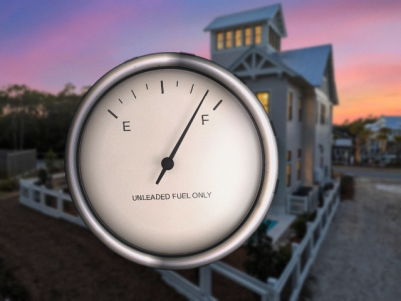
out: **0.875**
